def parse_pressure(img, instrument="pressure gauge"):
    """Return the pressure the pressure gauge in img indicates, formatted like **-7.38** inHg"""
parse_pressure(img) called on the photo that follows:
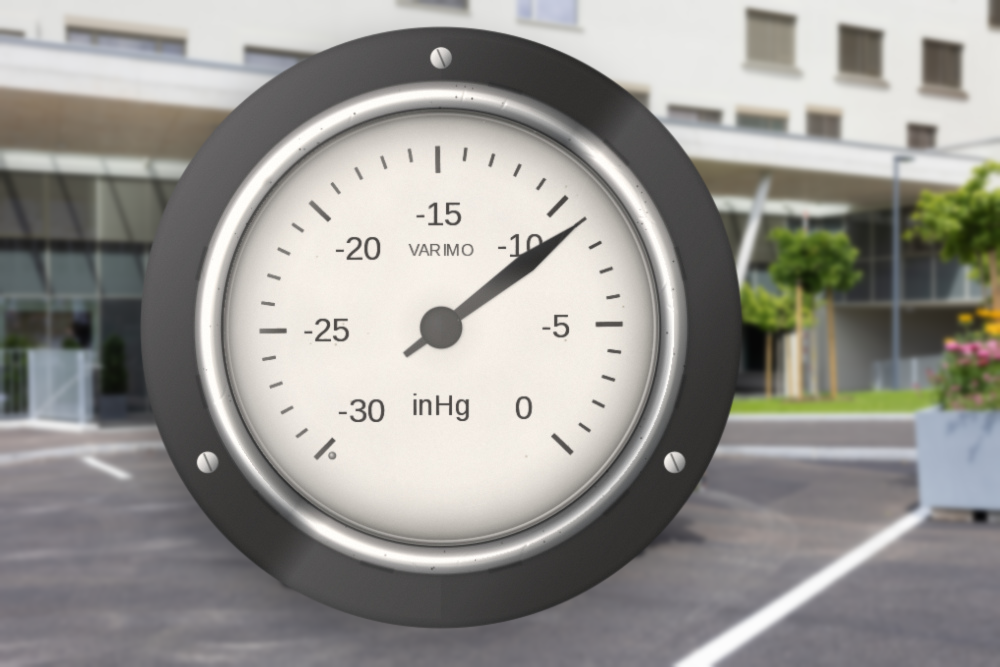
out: **-9** inHg
